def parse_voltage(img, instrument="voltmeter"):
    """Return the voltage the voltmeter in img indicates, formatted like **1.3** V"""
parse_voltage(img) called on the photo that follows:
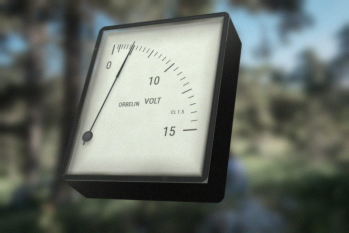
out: **5** V
